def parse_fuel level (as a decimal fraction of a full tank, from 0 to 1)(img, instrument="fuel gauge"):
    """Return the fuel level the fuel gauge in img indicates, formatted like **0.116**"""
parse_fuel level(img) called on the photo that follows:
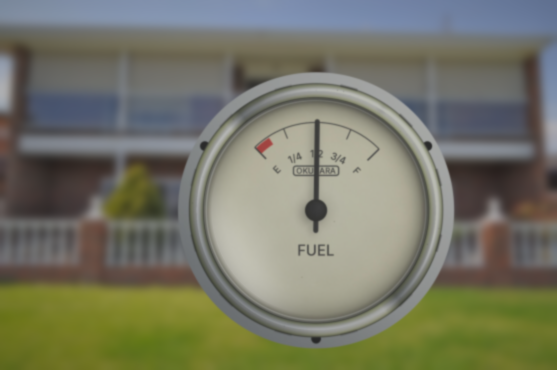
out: **0.5**
